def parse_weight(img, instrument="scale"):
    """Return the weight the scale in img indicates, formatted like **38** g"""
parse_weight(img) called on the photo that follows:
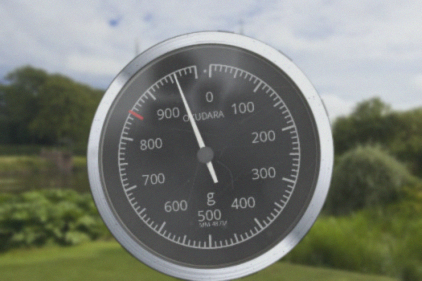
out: **960** g
